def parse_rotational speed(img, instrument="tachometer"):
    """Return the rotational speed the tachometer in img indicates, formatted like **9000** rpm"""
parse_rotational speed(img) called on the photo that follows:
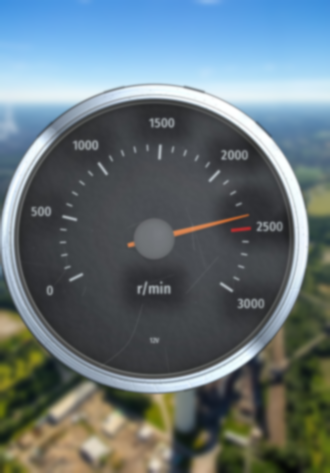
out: **2400** rpm
